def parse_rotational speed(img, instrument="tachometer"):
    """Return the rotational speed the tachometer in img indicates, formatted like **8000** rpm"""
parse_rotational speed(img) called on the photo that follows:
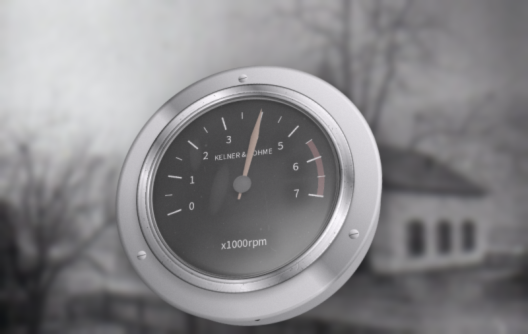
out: **4000** rpm
